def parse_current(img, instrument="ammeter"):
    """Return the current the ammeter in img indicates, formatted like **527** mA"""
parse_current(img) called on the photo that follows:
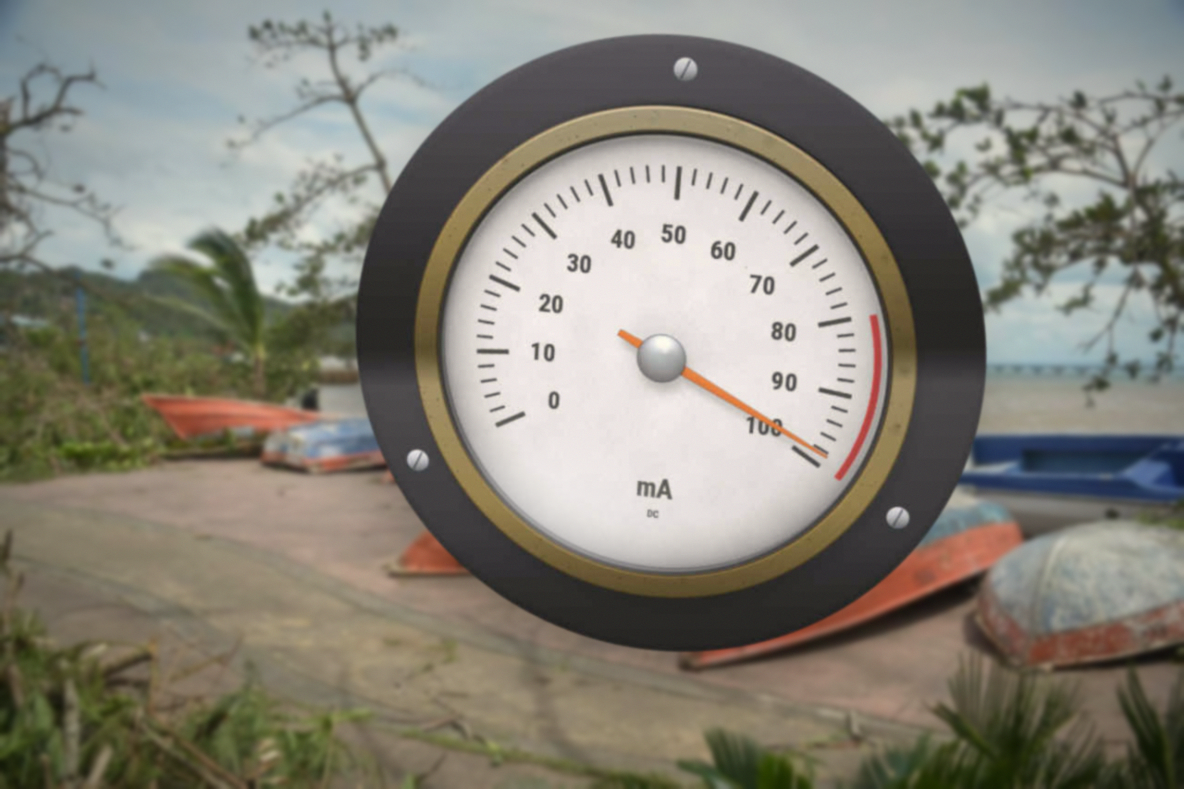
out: **98** mA
